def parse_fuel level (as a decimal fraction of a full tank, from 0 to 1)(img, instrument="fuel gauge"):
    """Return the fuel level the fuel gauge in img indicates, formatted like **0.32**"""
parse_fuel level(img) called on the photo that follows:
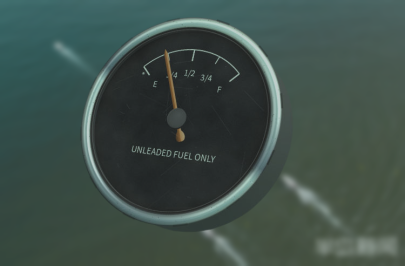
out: **0.25**
